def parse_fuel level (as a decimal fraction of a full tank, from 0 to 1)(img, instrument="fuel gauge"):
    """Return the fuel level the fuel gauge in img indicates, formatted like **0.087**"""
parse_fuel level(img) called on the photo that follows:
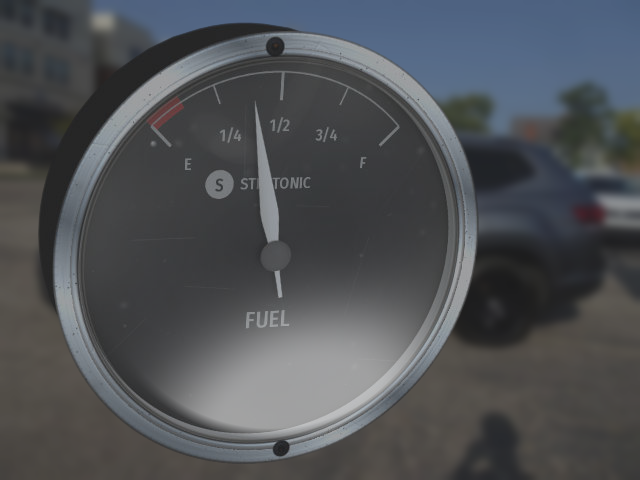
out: **0.375**
